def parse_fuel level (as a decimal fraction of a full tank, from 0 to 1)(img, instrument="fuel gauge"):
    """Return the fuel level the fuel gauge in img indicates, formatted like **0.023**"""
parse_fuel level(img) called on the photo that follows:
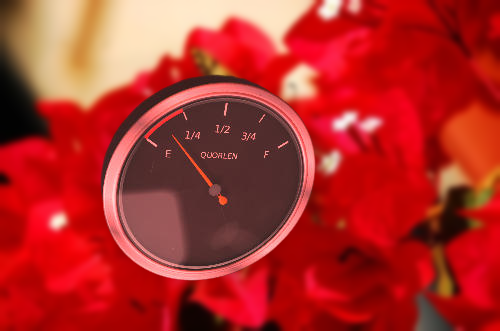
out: **0.125**
